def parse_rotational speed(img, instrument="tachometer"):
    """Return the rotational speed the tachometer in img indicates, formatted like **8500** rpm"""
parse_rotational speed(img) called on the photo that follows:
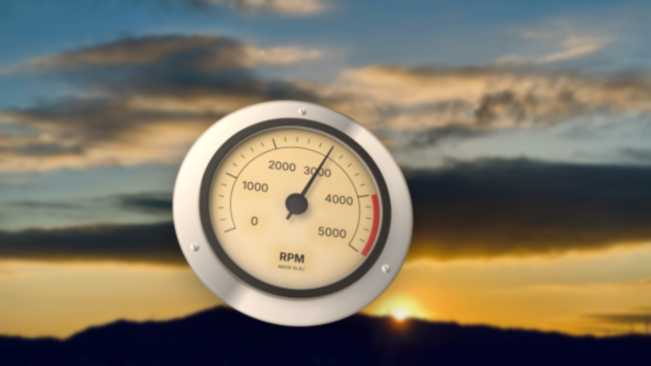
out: **3000** rpm
